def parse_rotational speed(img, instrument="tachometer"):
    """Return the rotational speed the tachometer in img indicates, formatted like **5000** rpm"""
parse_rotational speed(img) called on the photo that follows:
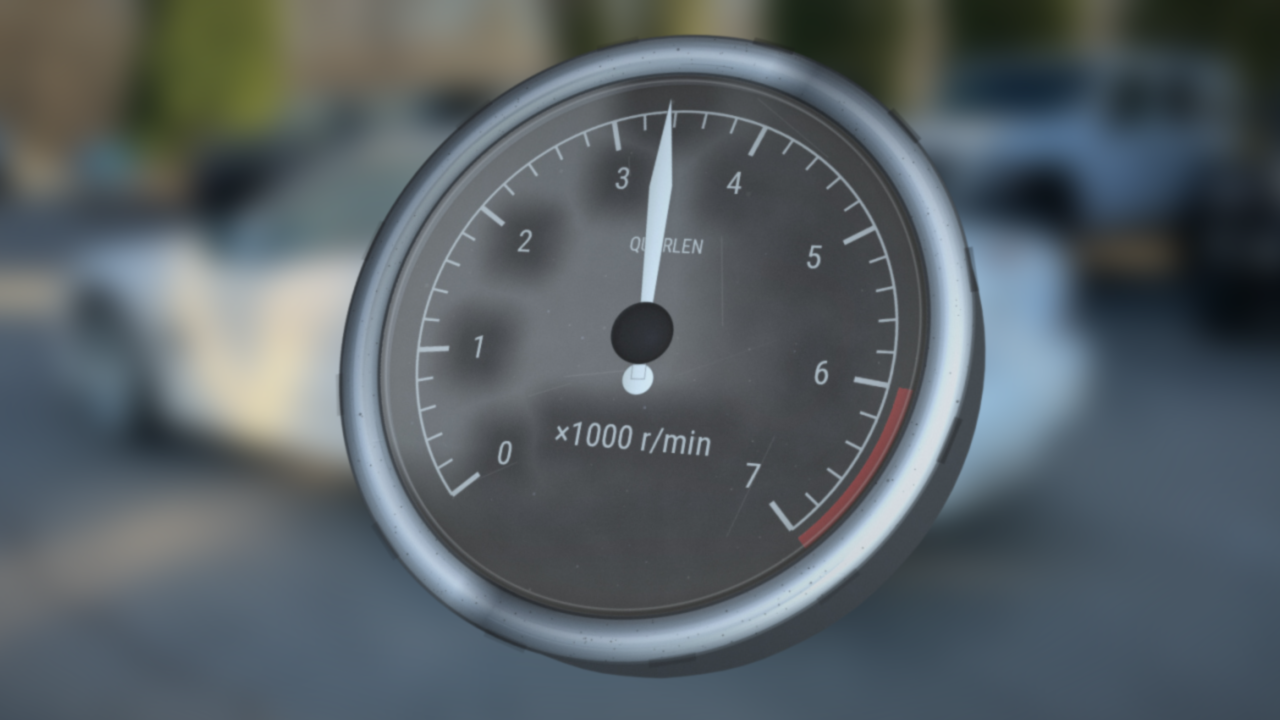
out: **3400** rpm
